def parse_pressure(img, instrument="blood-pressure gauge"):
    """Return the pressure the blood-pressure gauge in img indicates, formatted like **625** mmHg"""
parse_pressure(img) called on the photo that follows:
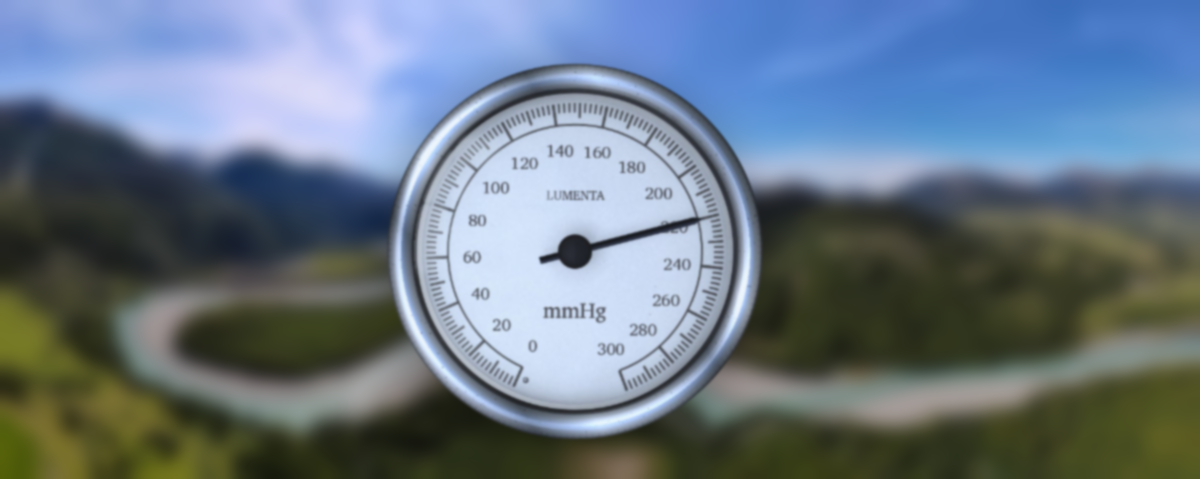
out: **220** mmHg
